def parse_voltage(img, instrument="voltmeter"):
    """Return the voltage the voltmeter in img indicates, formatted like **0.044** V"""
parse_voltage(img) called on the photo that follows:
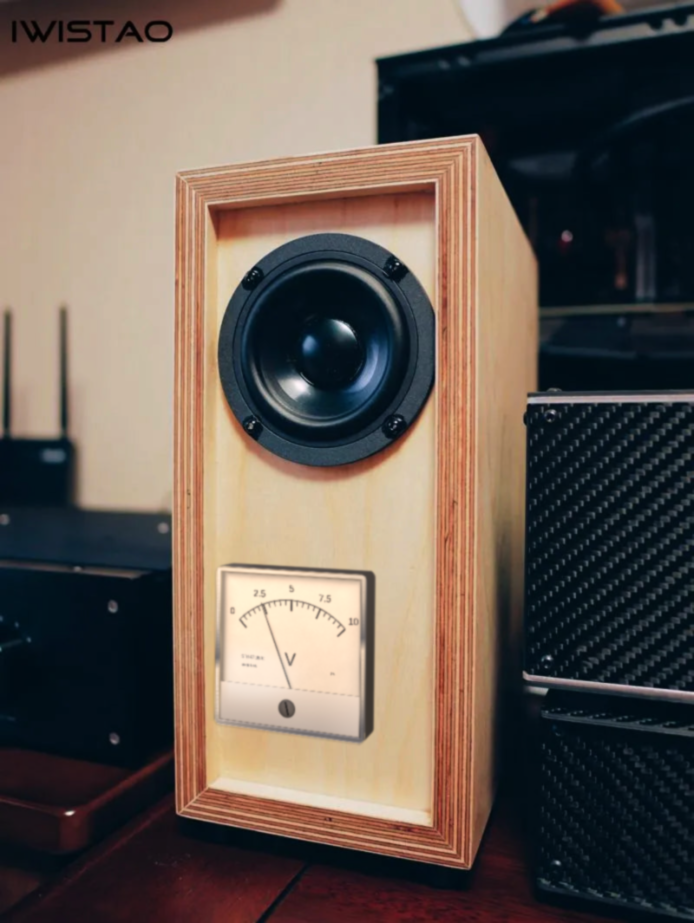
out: **2.5** V
